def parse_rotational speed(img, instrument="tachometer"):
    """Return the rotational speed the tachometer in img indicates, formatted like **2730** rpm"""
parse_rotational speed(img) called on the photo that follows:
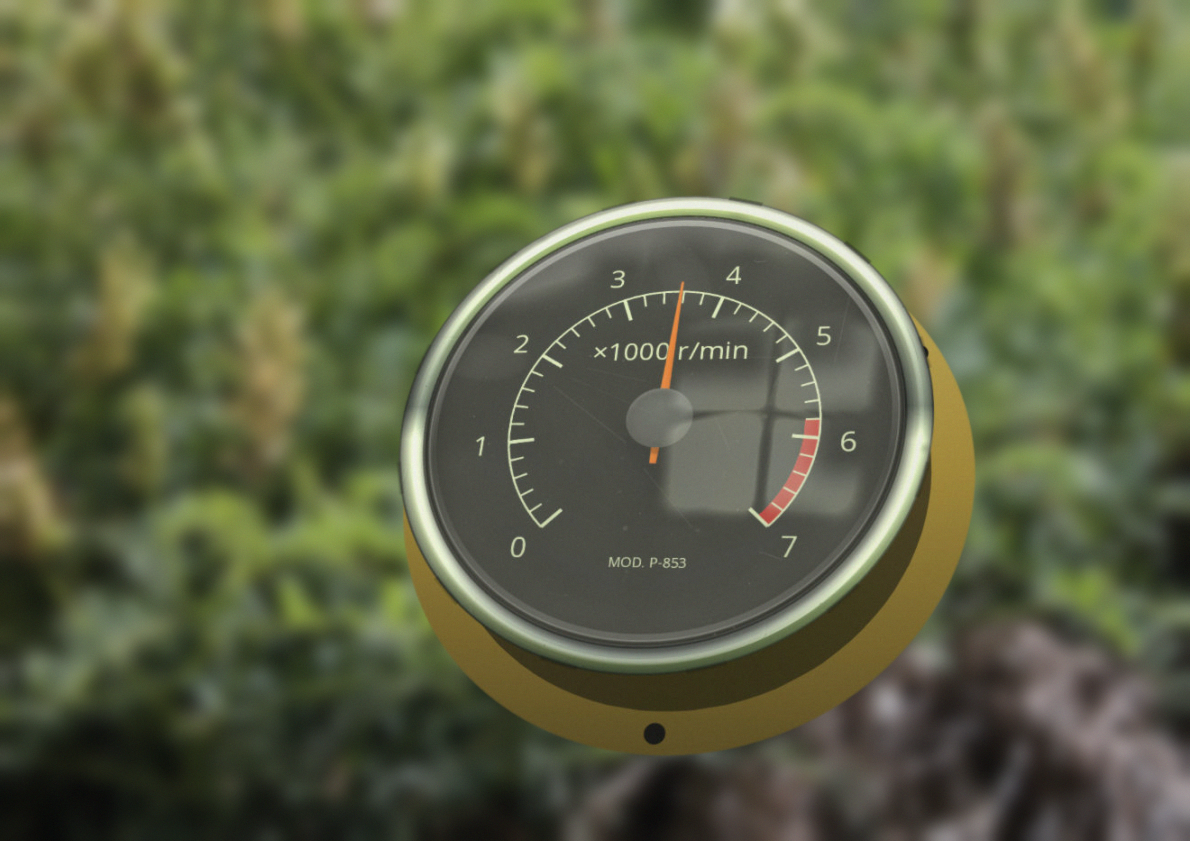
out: **3600** rpm
